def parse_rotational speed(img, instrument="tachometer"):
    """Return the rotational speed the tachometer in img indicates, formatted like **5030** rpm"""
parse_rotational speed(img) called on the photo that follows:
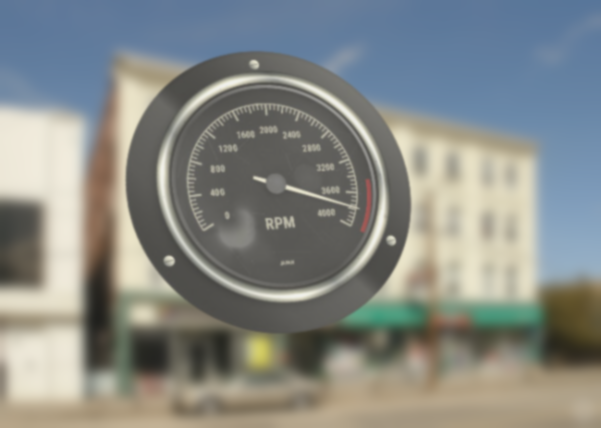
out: **3800** rpm
